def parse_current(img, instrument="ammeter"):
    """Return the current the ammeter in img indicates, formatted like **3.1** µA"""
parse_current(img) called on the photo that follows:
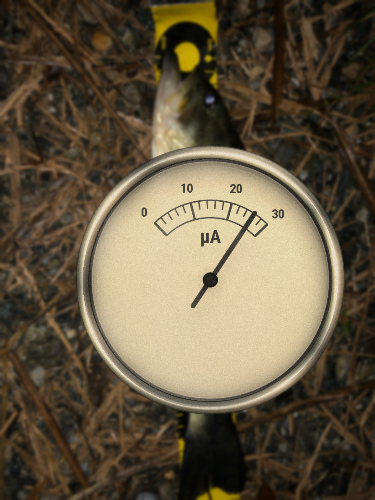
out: **26** µA
